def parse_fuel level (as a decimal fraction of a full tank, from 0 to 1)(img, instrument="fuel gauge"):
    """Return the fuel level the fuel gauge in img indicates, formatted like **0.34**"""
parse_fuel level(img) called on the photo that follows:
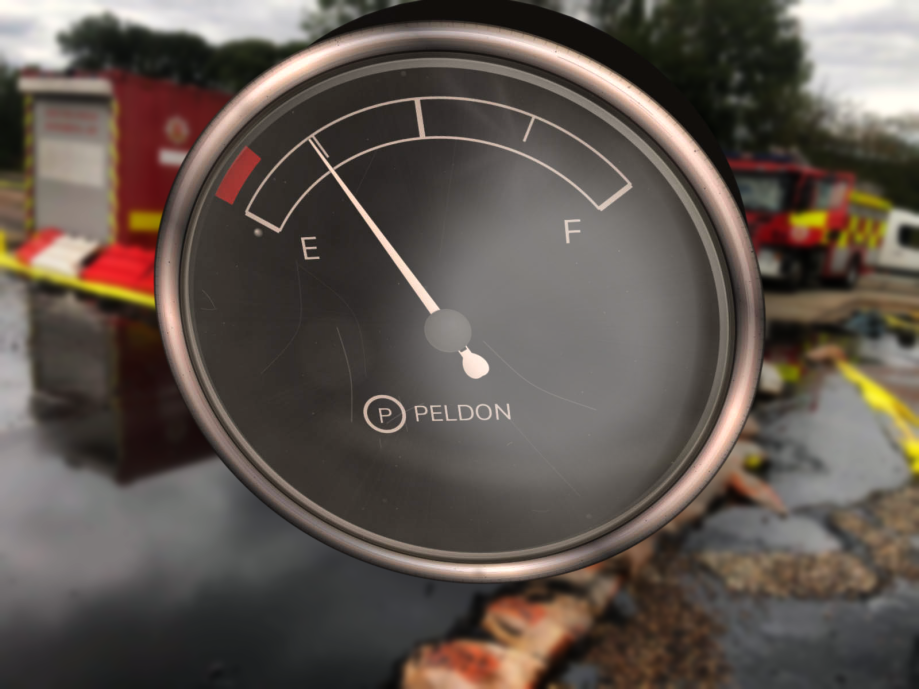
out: **0.25**
